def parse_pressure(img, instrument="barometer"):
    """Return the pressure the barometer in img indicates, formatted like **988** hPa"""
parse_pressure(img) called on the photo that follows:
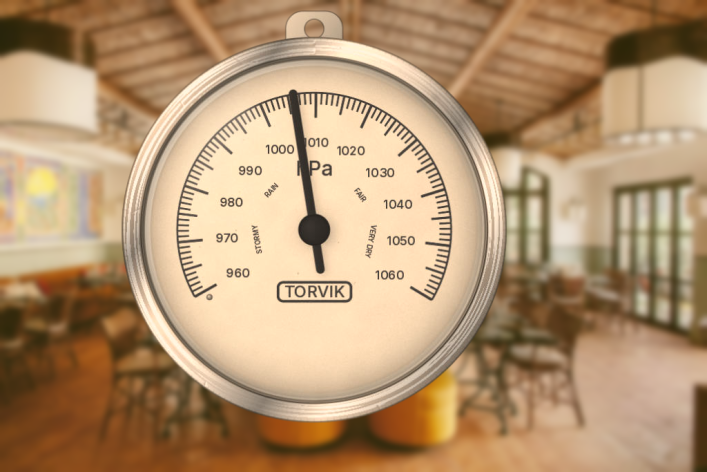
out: **1006** hPa
